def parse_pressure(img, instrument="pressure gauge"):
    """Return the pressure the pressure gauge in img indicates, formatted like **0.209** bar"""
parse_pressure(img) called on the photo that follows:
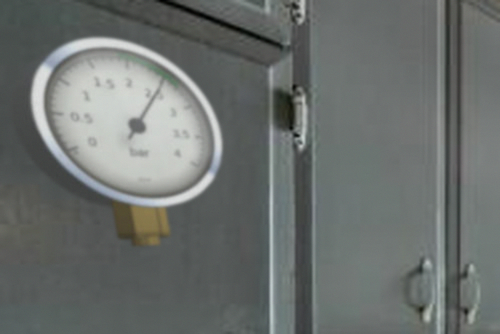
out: **2.5** bar
